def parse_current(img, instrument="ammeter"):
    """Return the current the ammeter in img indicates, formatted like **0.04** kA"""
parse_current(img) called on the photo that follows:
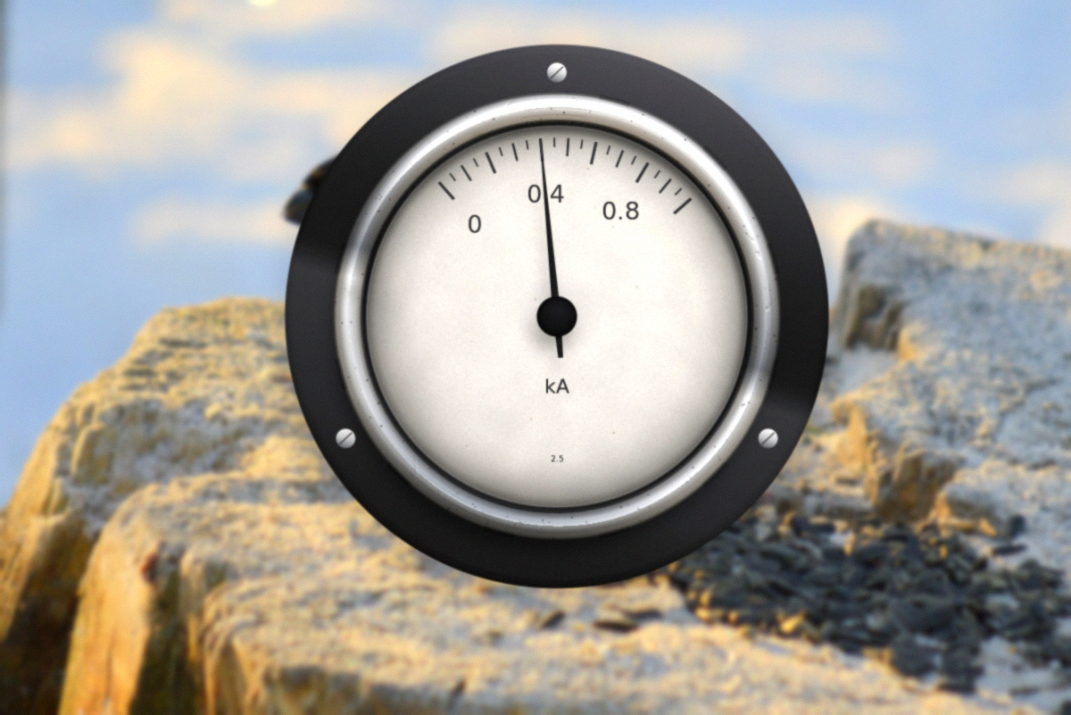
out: **0.4** kA
